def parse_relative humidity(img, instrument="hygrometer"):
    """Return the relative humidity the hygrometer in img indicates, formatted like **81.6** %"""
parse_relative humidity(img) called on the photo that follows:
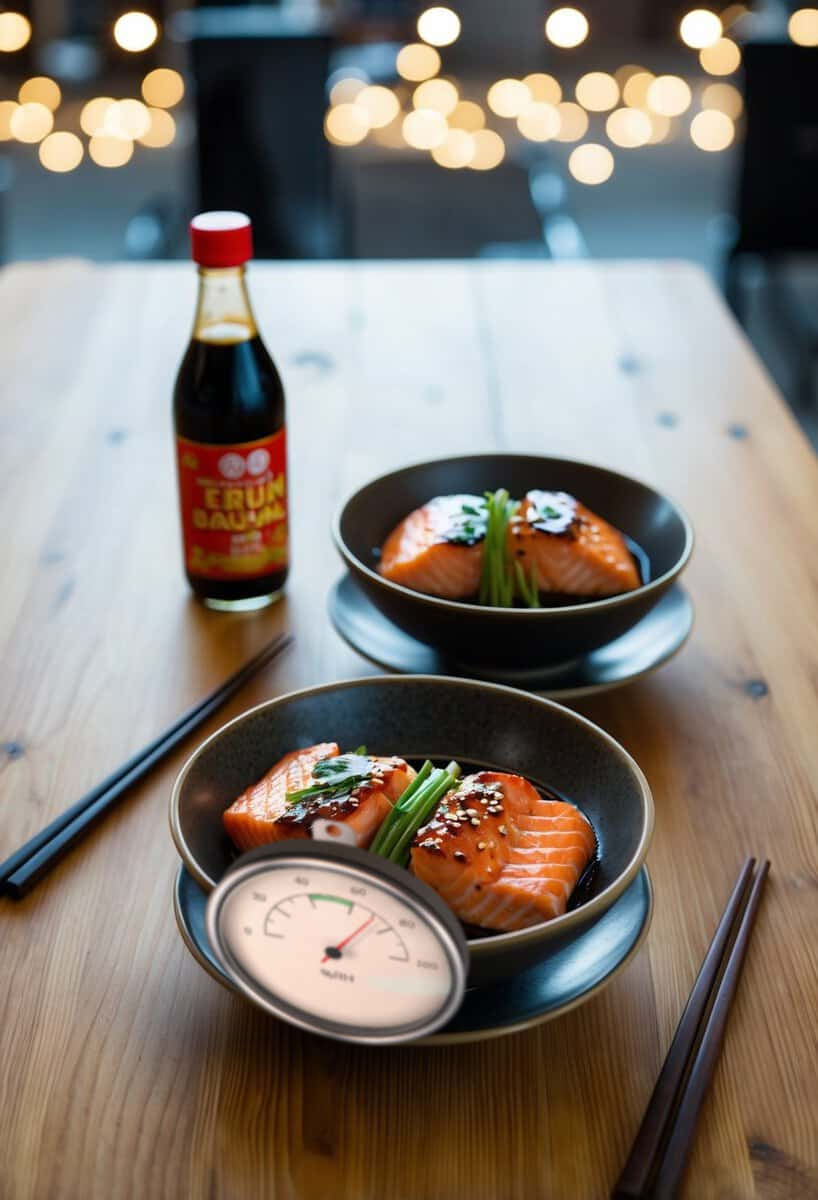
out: **70** %
